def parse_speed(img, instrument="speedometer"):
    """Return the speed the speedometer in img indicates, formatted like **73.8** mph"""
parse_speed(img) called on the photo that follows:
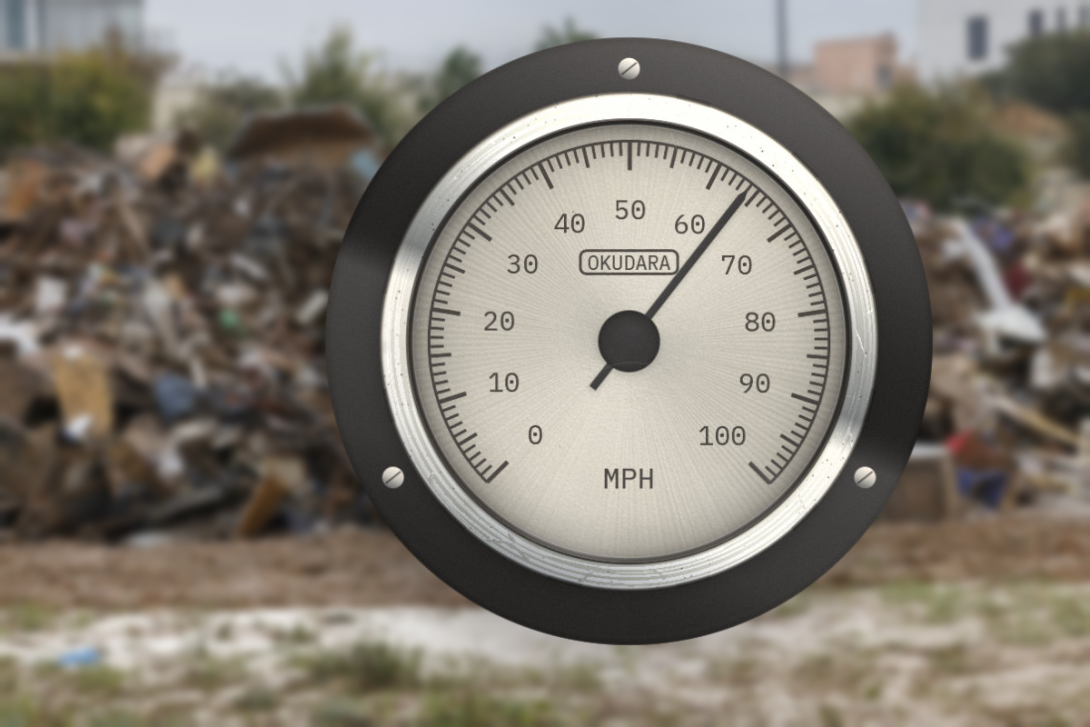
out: **64** mph
